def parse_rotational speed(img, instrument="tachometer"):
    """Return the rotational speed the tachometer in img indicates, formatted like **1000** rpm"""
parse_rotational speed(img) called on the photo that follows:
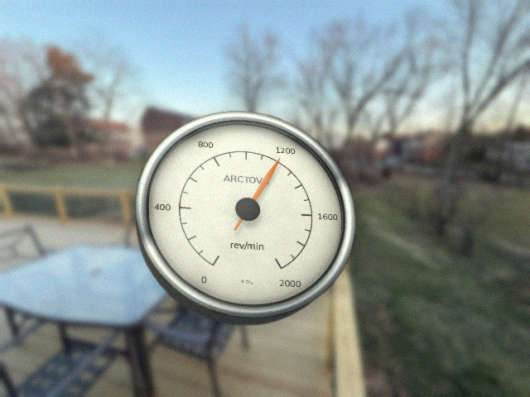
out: **1200** rpm
